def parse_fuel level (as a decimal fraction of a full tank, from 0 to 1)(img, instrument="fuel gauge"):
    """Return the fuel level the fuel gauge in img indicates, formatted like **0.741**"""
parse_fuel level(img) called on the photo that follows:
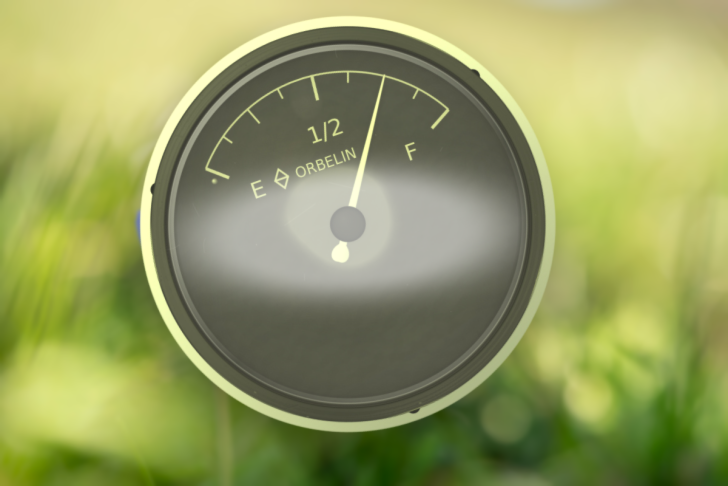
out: **0.75**
